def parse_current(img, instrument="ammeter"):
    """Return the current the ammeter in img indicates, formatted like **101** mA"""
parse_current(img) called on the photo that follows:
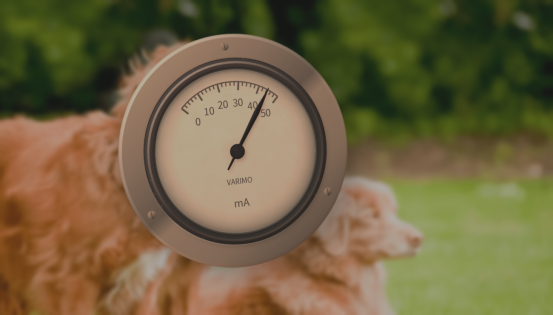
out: **44** mA
